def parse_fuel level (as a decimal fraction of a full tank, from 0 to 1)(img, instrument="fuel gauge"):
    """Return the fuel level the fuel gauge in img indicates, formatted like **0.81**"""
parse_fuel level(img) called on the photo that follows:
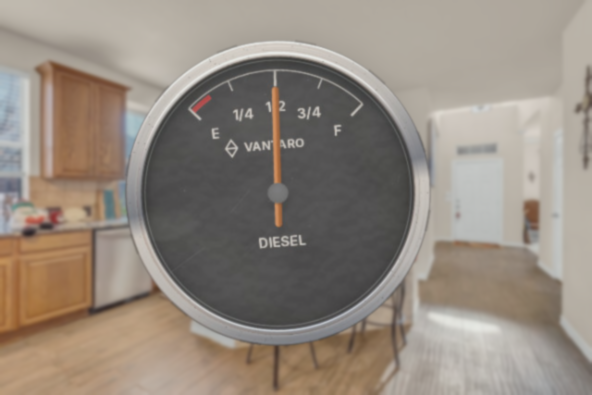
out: **0.5**
